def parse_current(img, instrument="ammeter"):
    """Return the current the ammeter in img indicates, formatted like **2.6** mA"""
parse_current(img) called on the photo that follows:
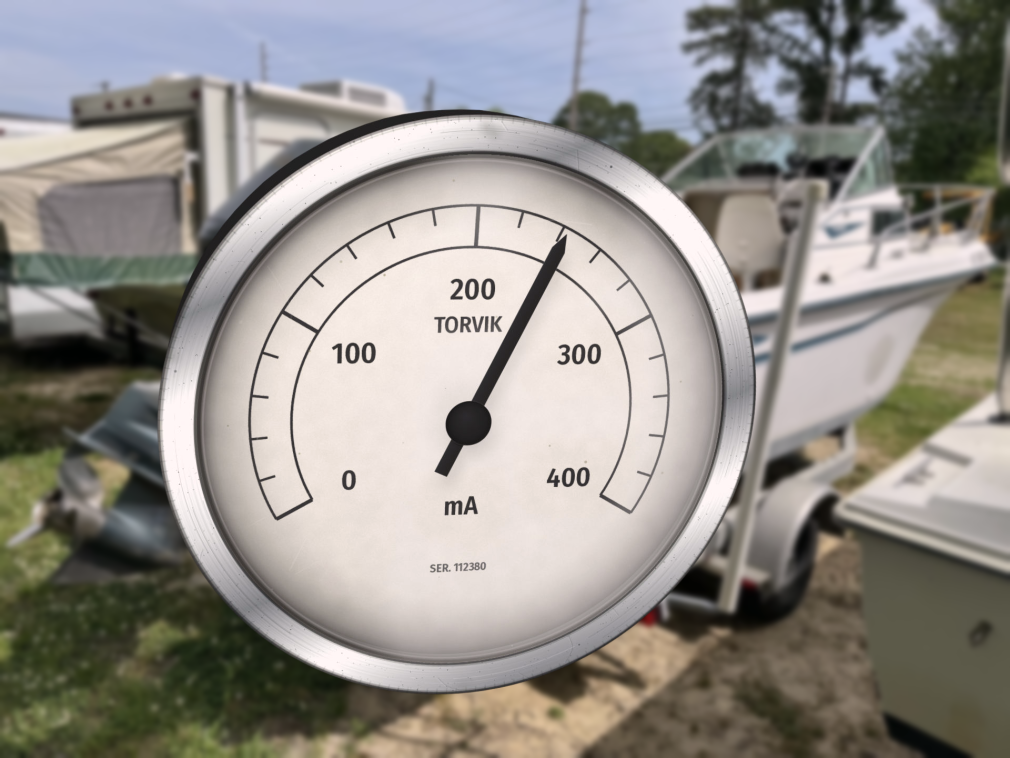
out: **240** mA
